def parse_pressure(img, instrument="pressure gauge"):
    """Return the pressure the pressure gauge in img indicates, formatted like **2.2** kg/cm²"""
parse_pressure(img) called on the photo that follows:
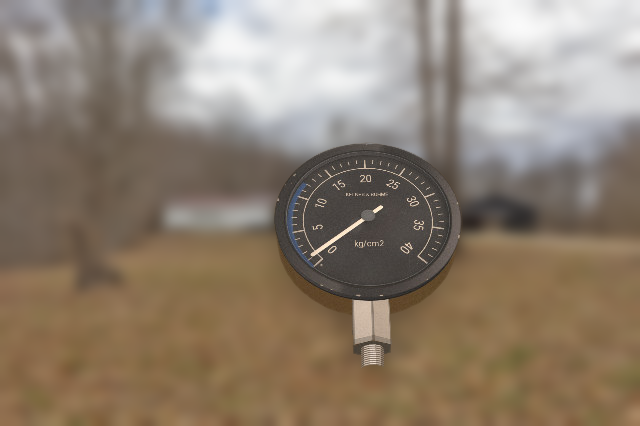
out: **1** kg/cm²
